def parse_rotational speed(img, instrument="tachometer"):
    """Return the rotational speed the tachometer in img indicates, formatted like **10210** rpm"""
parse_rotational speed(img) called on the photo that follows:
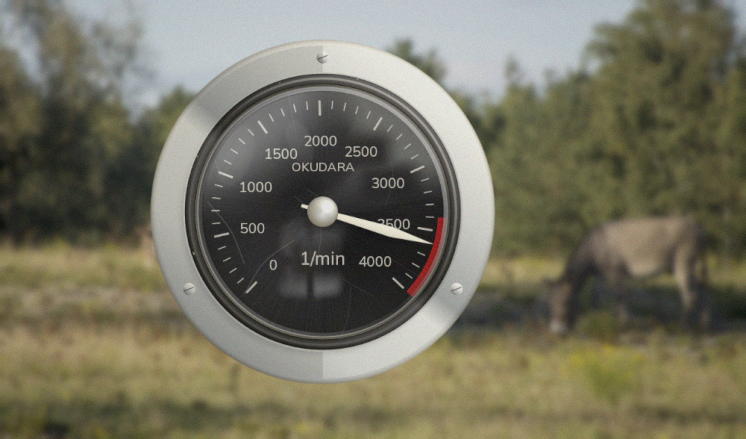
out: **3600** rpm
